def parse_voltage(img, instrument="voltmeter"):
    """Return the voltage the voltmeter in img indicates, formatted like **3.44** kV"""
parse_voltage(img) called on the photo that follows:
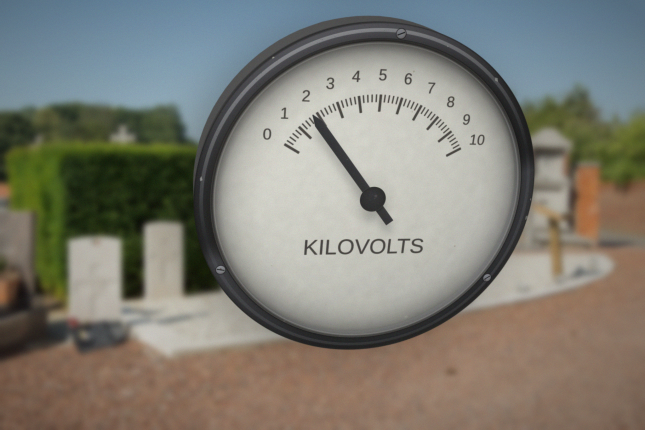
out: **1.8** kV
